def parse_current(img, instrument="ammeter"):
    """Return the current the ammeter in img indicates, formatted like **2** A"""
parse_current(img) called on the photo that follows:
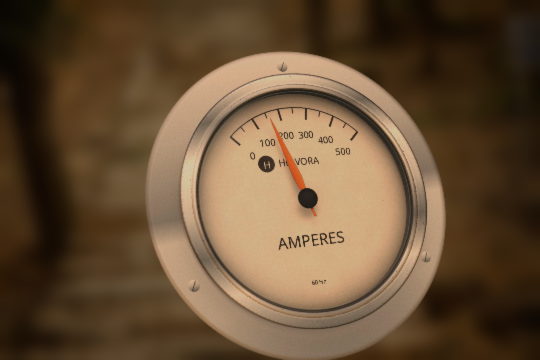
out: **150** A
